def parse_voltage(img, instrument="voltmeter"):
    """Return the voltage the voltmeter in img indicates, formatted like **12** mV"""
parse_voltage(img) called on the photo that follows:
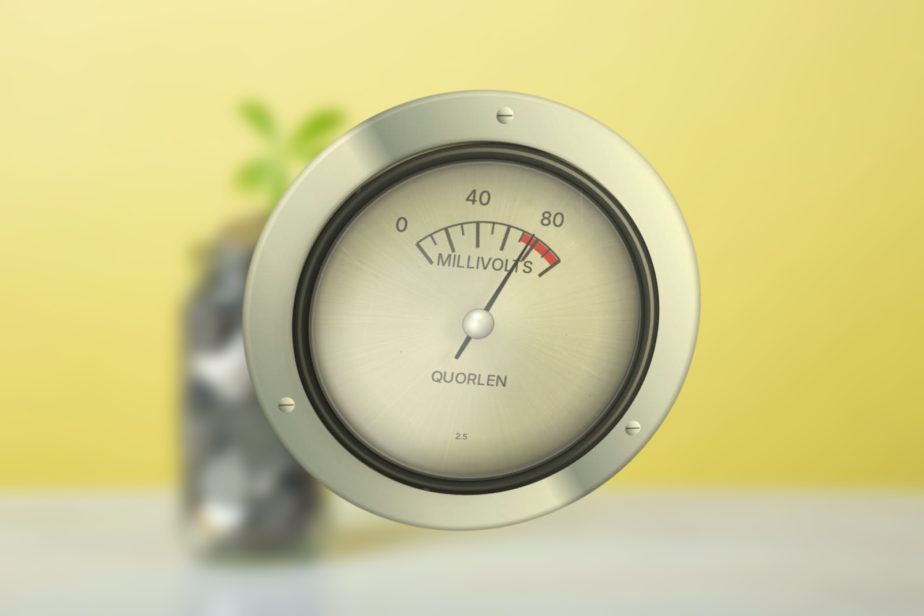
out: **75** mV
